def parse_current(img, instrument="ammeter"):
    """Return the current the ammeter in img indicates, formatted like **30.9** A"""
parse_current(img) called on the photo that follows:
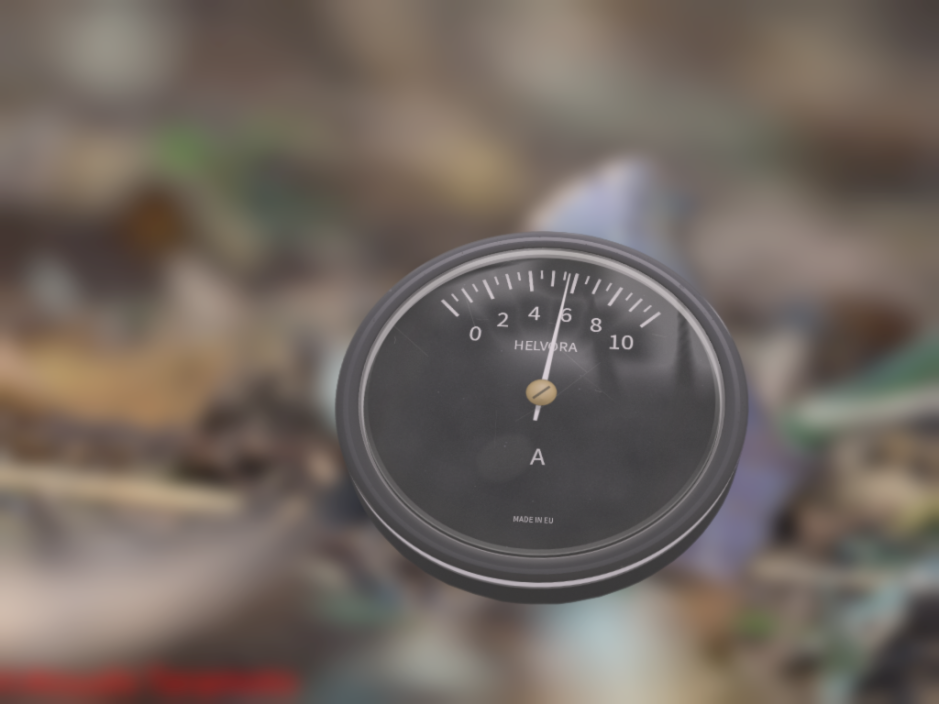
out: **5.75** A
